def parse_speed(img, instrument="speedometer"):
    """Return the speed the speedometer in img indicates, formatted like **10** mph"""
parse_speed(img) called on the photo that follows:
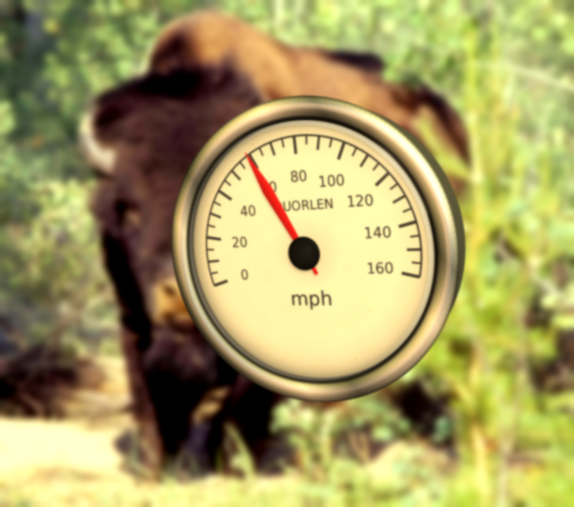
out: **60** mph
